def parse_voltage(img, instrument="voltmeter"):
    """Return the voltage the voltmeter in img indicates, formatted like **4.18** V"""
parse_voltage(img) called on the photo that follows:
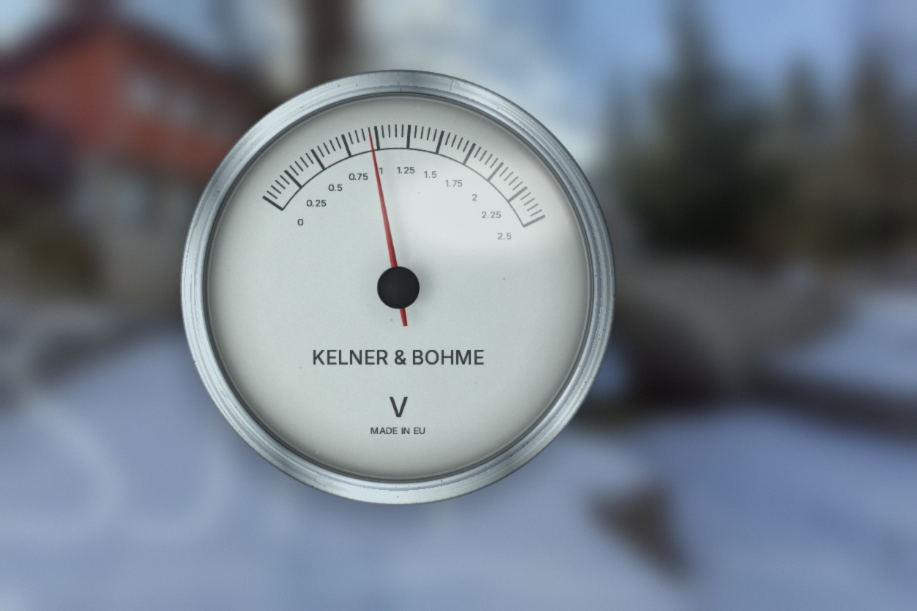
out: **0.95** V
